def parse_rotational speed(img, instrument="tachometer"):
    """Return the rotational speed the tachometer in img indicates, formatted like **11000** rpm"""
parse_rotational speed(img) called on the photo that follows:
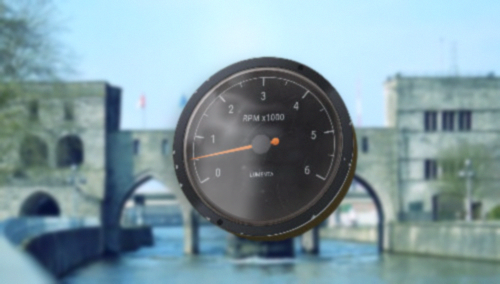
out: **500** rpm
